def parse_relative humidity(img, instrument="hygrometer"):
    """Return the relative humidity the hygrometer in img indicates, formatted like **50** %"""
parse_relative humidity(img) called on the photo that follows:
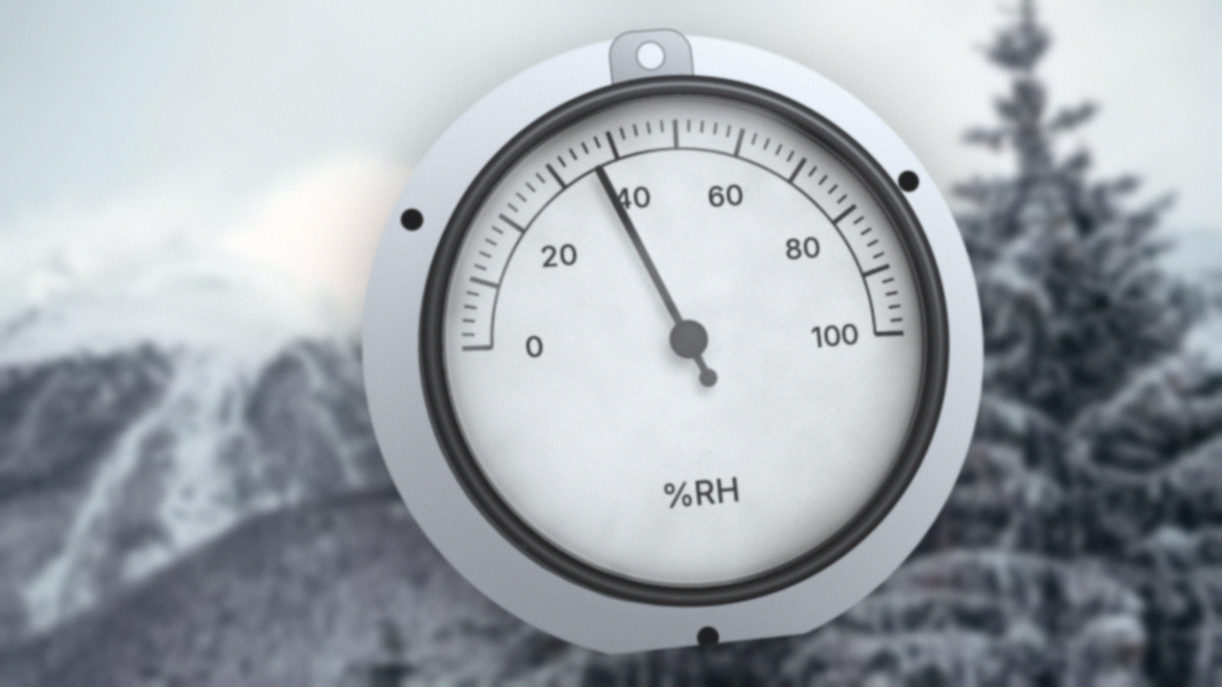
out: **36** %
